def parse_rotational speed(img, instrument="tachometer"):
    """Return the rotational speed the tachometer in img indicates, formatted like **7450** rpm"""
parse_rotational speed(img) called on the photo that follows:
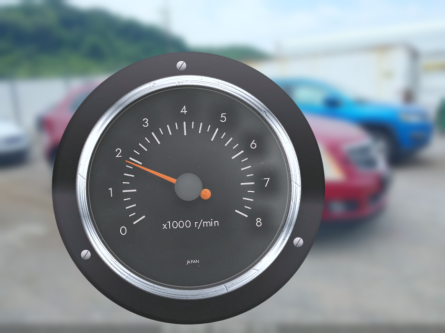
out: **1875** rpm
